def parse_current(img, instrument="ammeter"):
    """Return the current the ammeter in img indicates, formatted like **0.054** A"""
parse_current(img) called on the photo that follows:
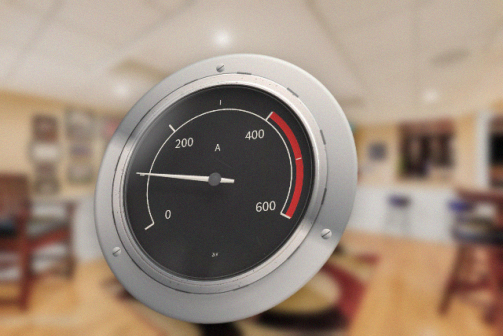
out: **100** A
